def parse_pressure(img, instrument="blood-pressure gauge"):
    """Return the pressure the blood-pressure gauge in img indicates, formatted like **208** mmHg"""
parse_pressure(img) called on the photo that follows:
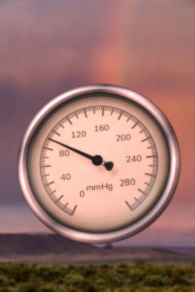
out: **90** mmHg
